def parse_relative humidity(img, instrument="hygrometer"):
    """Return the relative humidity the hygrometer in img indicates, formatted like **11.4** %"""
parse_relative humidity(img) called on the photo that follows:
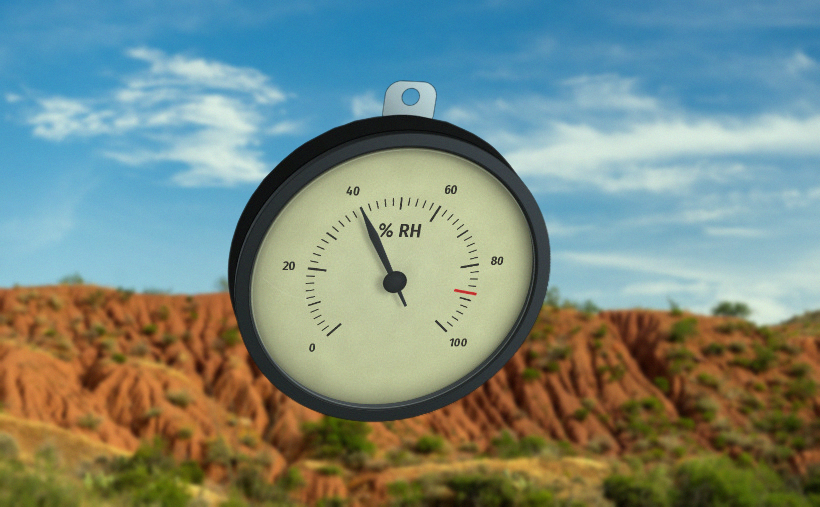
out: **40** %
